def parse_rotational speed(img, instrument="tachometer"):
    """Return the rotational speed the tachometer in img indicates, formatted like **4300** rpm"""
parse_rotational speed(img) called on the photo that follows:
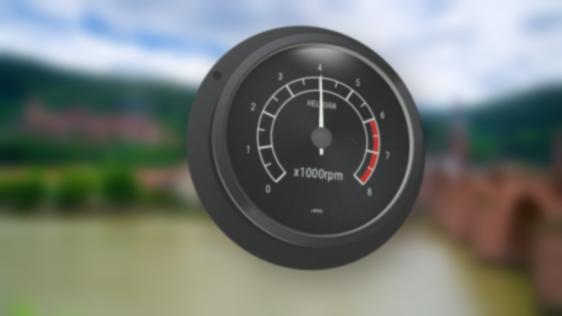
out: **4000** rpm
